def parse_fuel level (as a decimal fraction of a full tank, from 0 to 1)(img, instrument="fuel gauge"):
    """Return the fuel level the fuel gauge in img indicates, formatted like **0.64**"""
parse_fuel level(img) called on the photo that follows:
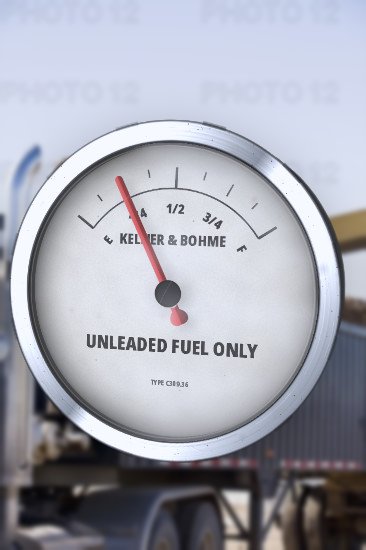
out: **0.25**
